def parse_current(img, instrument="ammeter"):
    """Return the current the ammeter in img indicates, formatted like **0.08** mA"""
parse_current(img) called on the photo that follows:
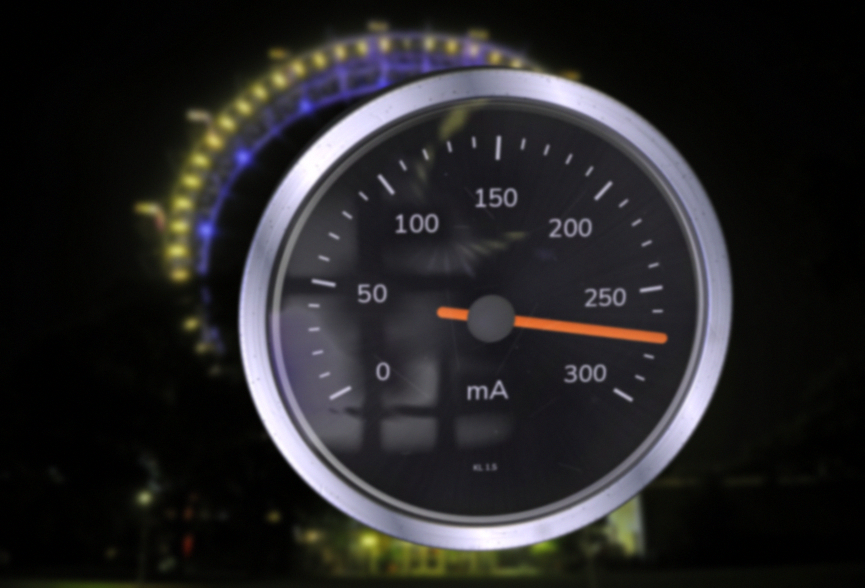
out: **270** mA
